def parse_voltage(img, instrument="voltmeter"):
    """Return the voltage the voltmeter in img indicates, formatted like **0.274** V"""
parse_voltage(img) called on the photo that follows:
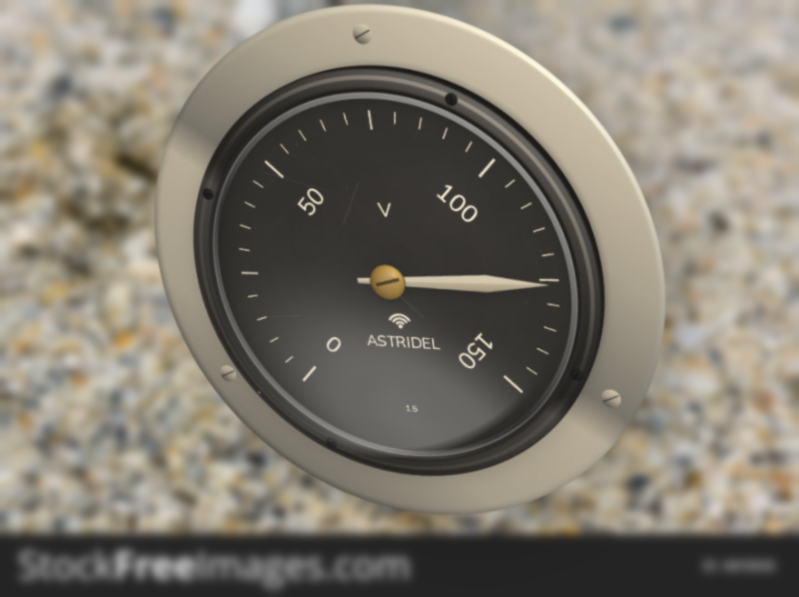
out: **125** V
